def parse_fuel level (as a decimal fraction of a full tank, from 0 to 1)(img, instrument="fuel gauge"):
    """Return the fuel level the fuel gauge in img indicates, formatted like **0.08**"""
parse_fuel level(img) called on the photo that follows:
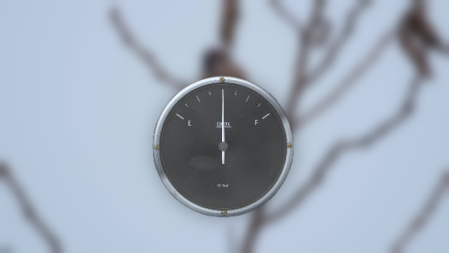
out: **0.5**
